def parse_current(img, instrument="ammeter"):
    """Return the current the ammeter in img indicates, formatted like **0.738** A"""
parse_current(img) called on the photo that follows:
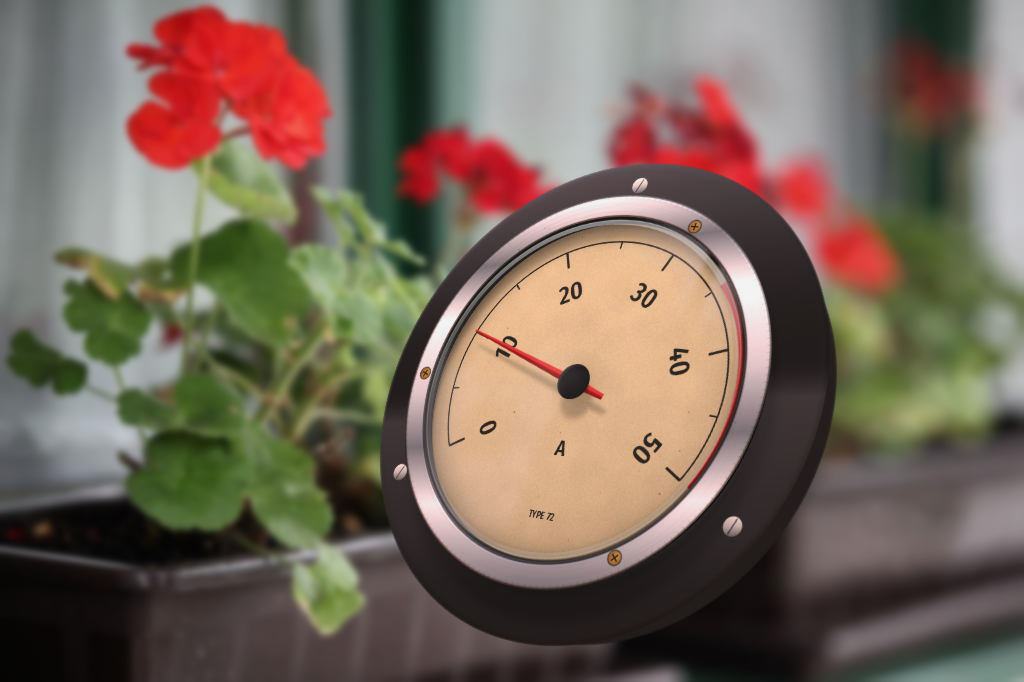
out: **10** A
